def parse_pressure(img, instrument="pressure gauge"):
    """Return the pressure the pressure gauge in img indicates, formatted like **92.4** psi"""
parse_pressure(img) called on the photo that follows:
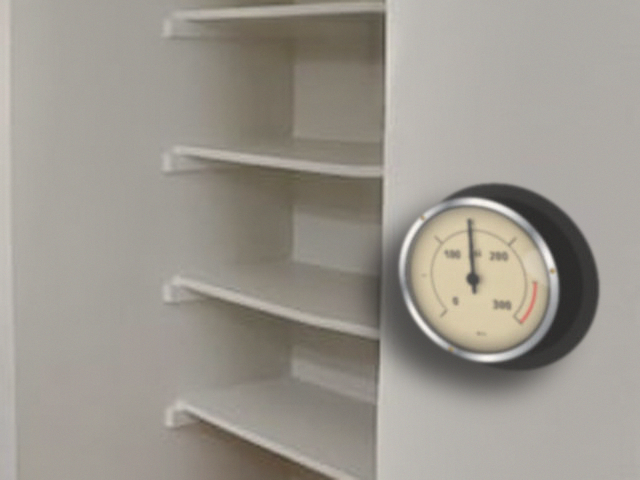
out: **150** psi
